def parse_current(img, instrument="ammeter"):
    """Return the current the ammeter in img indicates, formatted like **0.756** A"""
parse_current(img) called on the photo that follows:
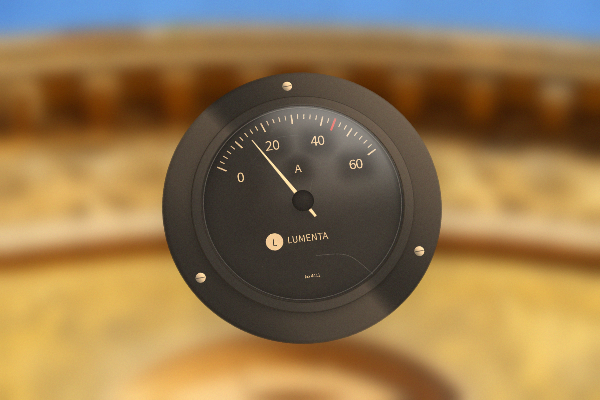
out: **14** A
